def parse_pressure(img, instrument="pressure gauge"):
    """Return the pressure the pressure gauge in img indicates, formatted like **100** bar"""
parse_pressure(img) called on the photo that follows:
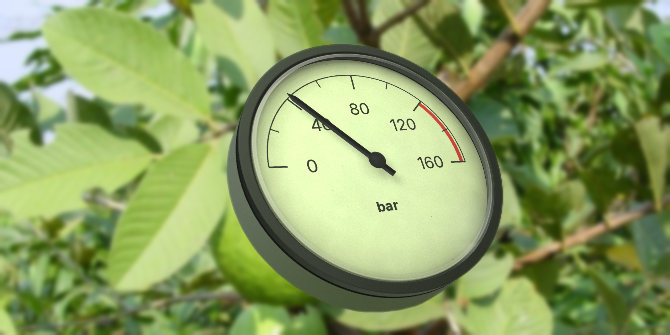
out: **40** bar
